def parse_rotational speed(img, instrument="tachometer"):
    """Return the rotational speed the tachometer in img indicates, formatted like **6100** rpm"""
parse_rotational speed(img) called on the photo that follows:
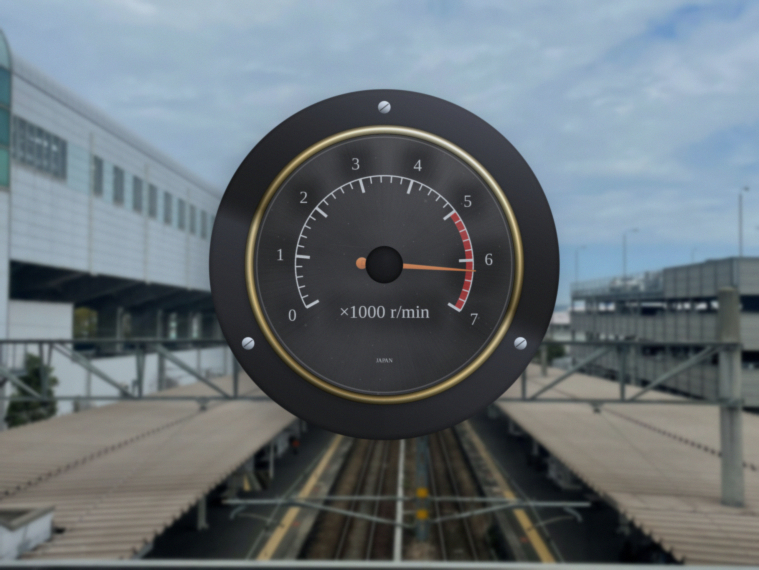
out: **6200** rpm
